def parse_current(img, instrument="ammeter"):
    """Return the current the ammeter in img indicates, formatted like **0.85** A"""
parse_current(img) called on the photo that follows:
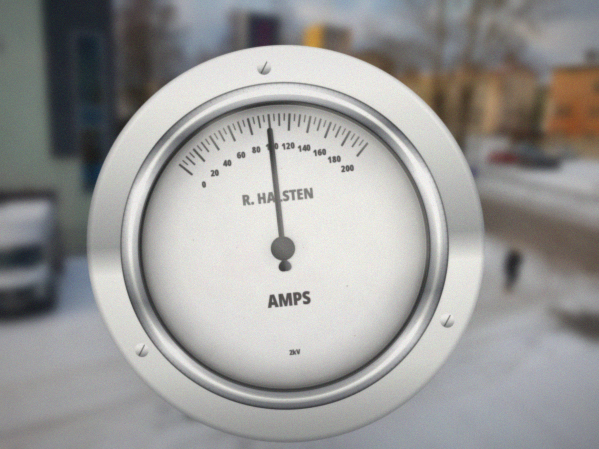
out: **100** A
